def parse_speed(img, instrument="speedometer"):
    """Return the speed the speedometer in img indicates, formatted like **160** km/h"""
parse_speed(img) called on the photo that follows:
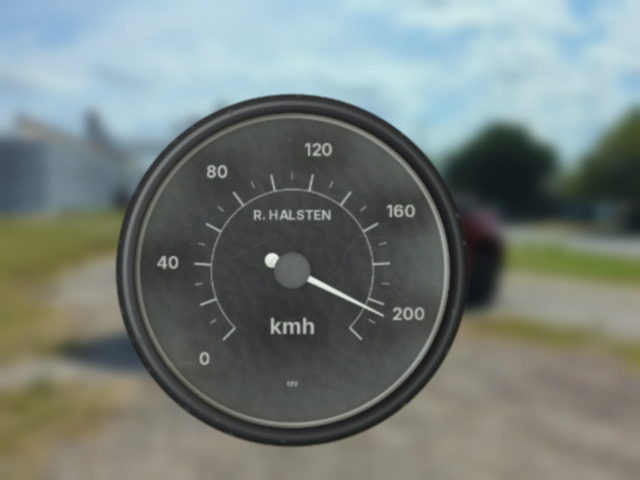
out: **205** km/h
